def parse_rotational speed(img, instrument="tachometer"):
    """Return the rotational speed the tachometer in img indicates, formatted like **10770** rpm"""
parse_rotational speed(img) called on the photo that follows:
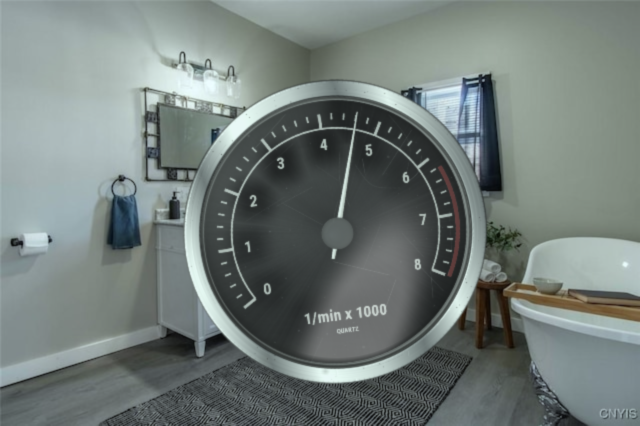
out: **4600** rpm
